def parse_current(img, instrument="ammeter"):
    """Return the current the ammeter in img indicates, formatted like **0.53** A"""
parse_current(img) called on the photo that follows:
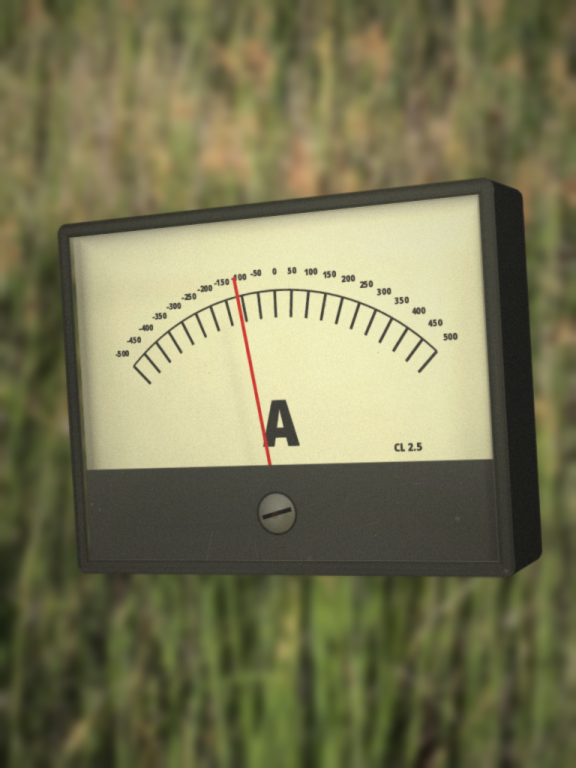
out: **-100** A
